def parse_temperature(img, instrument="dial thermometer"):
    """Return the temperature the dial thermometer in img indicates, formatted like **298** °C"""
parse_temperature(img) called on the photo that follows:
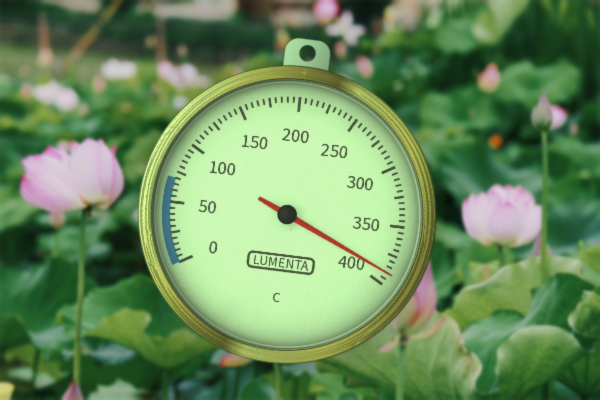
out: **390** °C
